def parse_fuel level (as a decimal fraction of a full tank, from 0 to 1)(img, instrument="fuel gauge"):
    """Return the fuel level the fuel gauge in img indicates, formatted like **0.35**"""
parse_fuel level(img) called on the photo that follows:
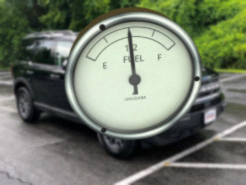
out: **0.5**
